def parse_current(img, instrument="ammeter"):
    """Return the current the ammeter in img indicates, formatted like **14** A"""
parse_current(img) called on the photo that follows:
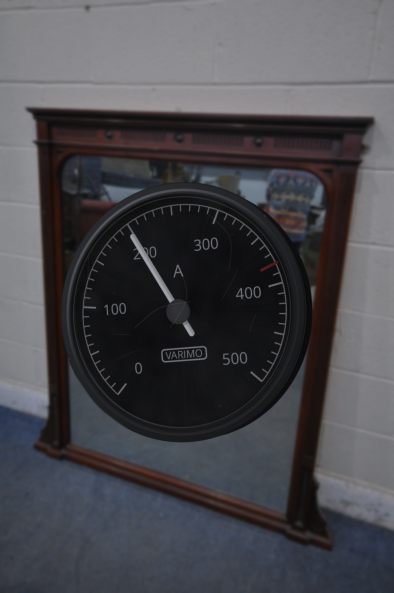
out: **200** A
